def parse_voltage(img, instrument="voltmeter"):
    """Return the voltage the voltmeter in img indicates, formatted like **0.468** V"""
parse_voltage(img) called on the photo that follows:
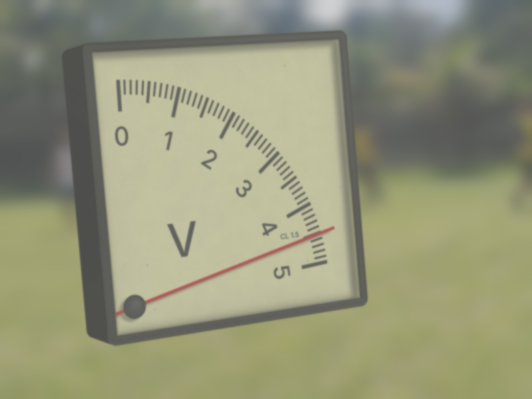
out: **4.5** V
